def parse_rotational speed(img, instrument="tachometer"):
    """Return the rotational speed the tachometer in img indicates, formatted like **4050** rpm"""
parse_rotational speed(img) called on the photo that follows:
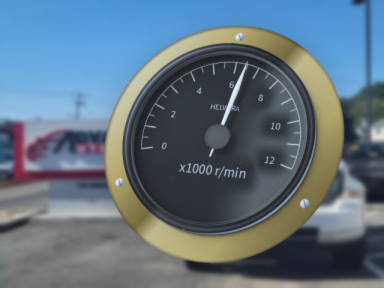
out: **6500** rpm
